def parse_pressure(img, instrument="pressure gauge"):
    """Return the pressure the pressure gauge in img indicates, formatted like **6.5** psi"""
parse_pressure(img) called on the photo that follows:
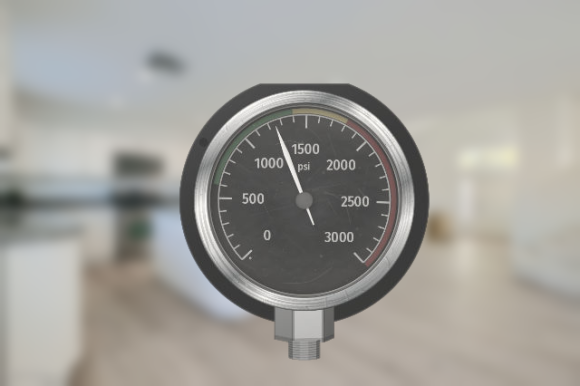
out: **1250** psi
